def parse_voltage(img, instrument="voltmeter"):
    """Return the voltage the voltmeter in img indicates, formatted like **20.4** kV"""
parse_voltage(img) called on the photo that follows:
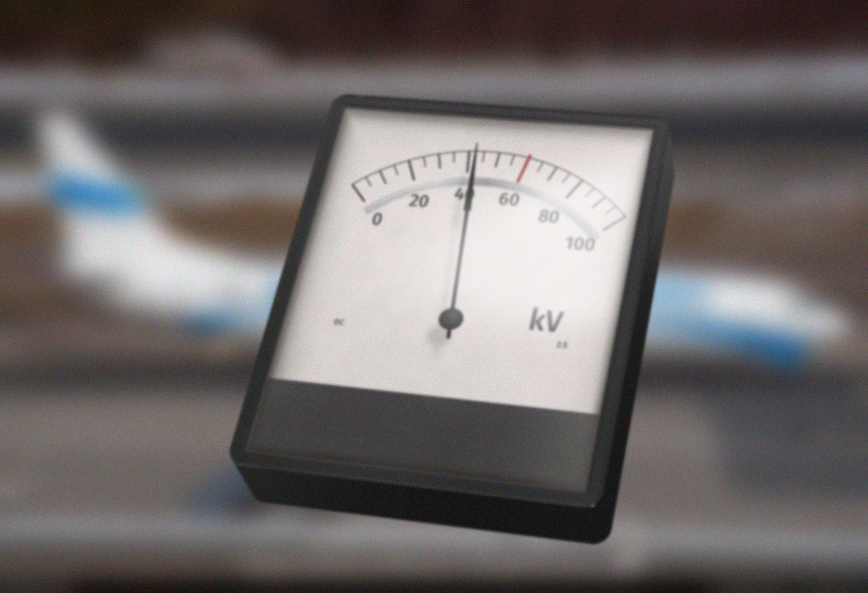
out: **42.5** kV
